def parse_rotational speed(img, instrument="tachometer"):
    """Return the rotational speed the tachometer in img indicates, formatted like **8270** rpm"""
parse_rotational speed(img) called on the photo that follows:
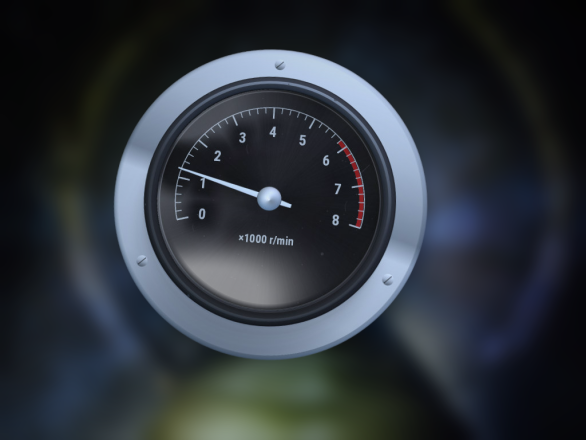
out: **1200** rpm
